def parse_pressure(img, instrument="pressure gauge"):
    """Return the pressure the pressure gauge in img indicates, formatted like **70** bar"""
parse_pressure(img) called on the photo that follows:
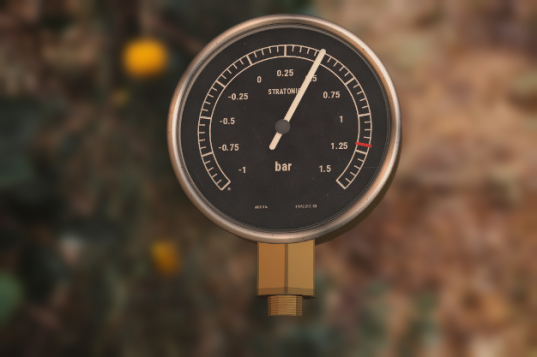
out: **0.5** bar
